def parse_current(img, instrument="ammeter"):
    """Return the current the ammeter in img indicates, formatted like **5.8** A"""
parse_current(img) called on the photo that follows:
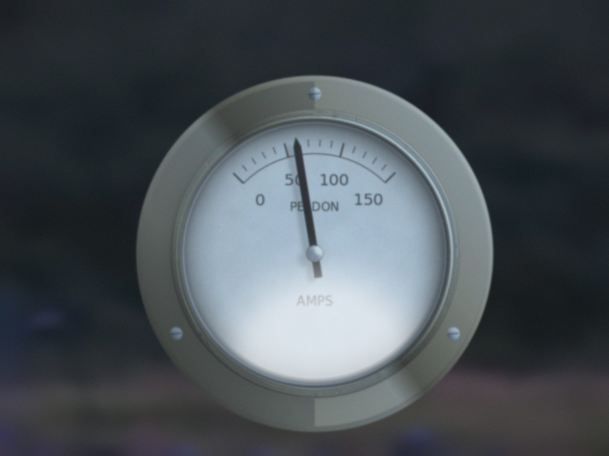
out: **60** A
